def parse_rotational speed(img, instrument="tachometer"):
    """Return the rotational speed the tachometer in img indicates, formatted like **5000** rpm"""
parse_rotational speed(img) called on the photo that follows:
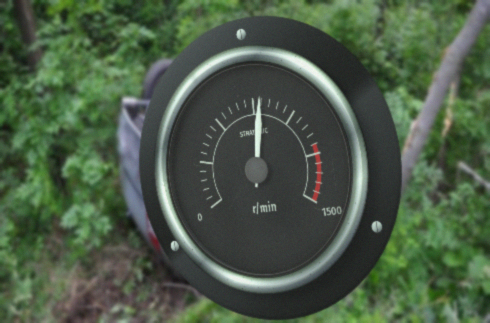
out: **800** rpm
